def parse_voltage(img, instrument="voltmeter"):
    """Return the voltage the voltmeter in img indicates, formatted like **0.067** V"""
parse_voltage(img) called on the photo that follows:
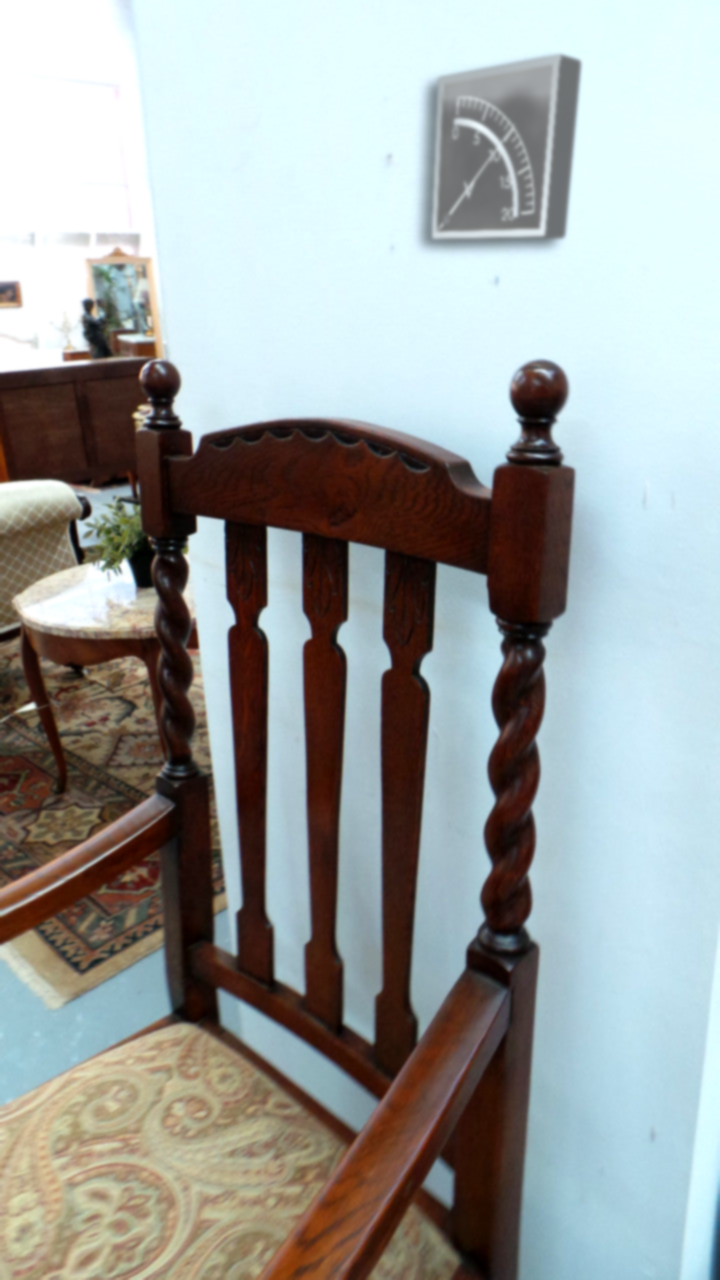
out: **10** V
